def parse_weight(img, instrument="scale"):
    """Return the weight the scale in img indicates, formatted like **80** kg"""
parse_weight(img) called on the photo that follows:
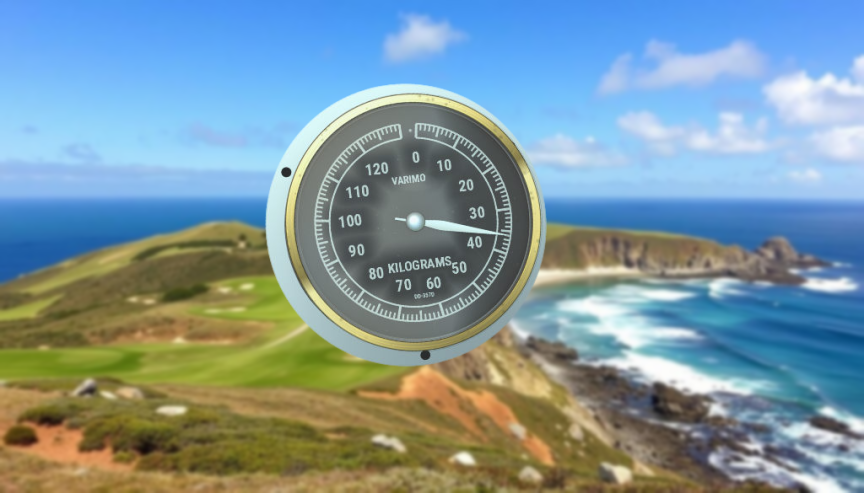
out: **36** kg
